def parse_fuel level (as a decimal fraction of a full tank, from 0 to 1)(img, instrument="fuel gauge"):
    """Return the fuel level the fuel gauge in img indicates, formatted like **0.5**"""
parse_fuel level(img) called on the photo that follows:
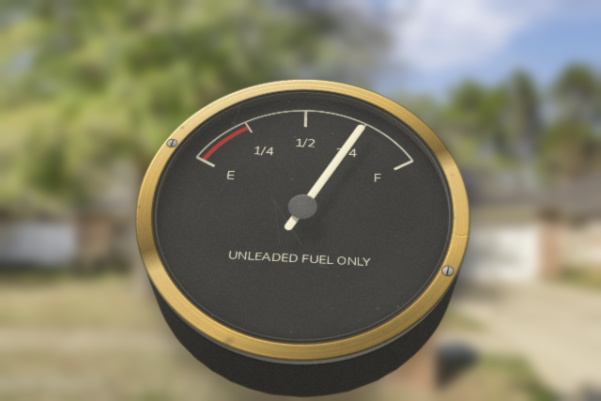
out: **0.75**
